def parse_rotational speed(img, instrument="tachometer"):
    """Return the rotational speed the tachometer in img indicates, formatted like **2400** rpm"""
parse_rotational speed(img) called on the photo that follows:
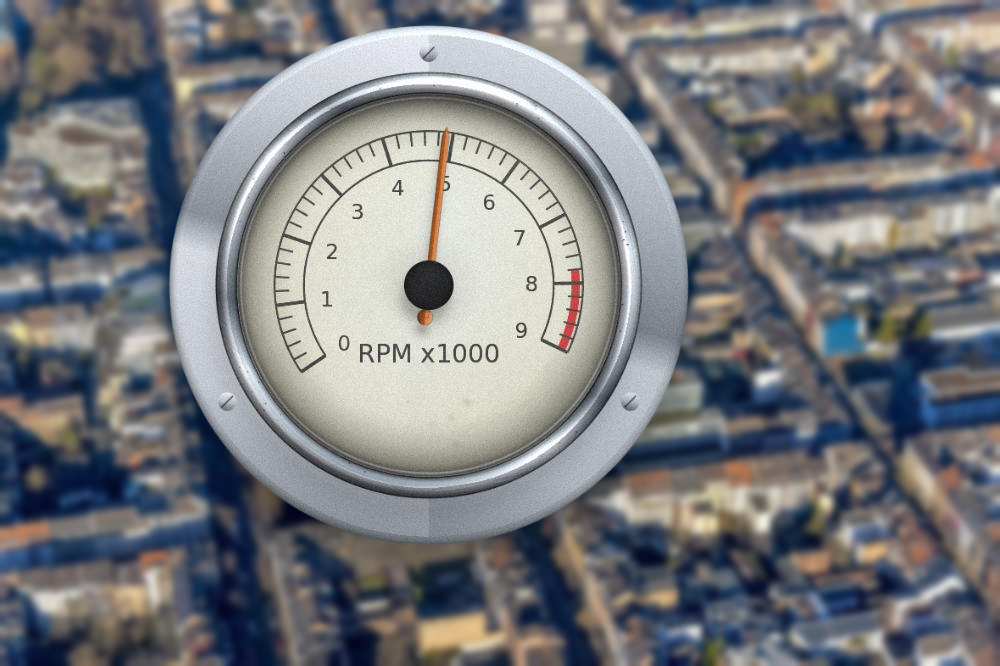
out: **4900** rpm
